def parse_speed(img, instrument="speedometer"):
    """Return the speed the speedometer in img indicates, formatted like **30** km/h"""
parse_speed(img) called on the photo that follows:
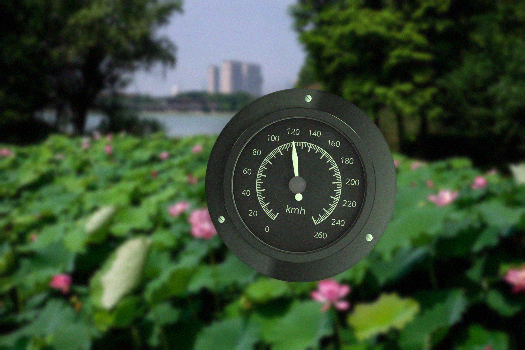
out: **120** km/h
